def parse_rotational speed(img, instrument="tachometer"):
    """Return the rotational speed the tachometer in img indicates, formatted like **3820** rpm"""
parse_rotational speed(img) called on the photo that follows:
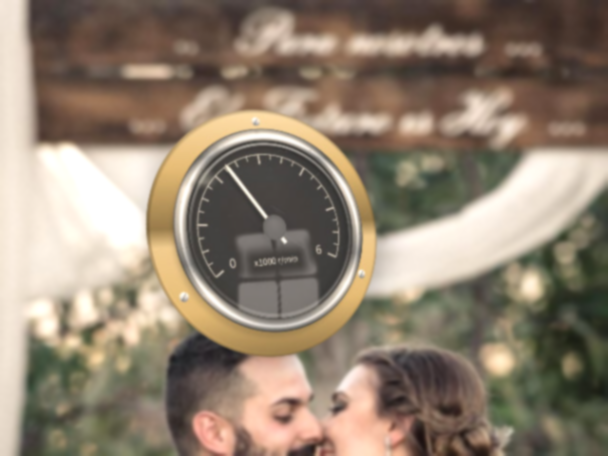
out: **2250** rpm
